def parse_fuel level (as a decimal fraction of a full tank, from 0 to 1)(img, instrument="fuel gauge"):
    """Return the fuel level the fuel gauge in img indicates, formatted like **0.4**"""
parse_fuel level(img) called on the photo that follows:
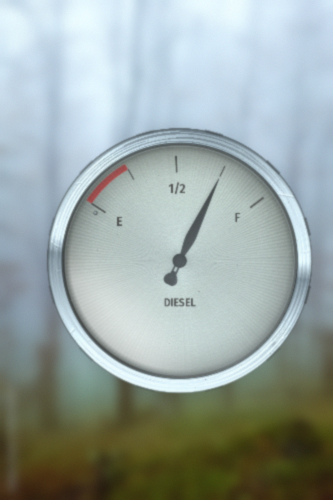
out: **0.75**
